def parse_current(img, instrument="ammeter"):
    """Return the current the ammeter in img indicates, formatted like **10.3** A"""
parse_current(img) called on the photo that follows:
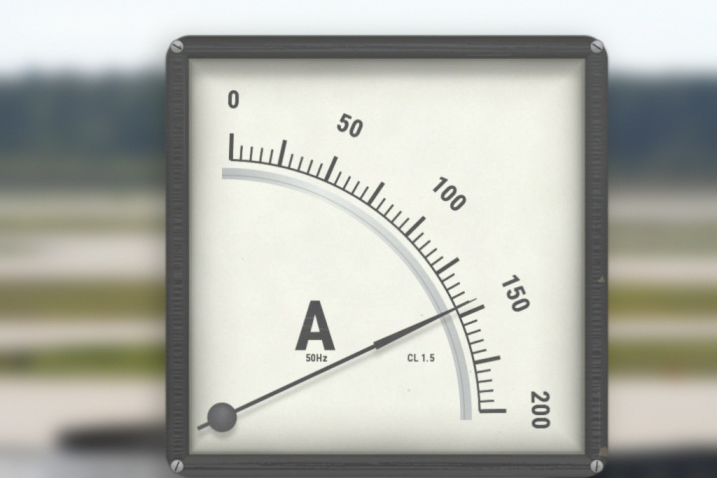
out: **145** A
